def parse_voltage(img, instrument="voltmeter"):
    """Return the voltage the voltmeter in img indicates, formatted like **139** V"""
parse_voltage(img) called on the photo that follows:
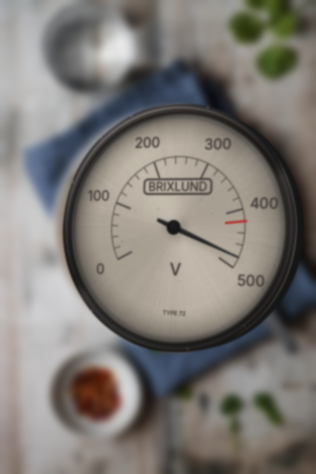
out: **480** V
